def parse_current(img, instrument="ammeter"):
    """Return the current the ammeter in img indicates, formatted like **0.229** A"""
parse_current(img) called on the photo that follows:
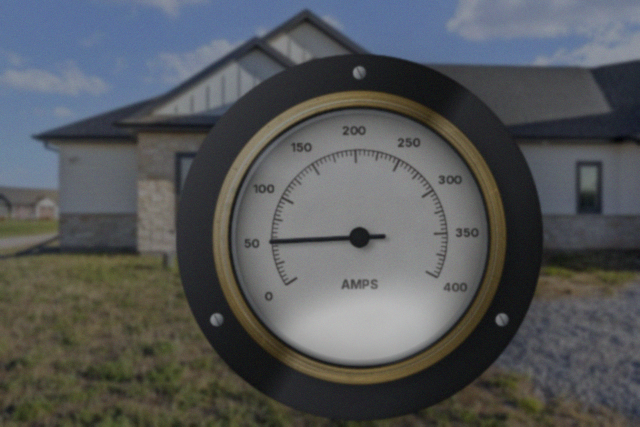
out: **50** A
